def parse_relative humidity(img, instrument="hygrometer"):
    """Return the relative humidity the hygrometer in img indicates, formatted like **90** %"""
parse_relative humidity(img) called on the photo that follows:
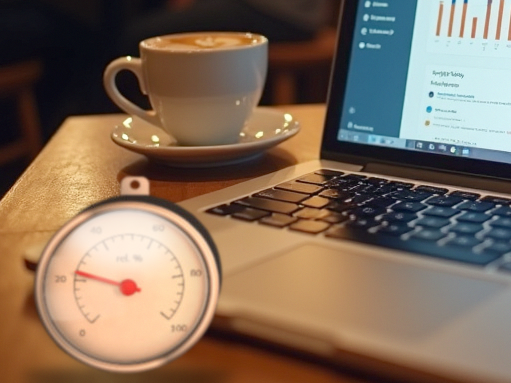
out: **24** %
